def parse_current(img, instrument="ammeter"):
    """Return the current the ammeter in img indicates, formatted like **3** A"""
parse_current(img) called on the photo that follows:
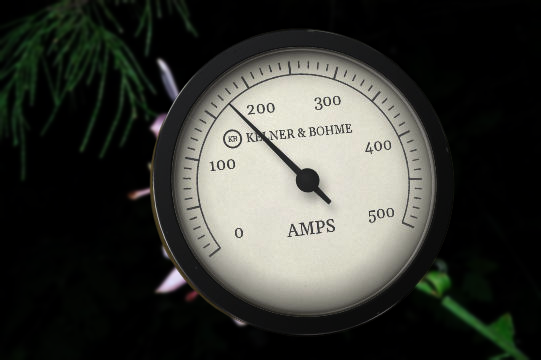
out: **170** A
